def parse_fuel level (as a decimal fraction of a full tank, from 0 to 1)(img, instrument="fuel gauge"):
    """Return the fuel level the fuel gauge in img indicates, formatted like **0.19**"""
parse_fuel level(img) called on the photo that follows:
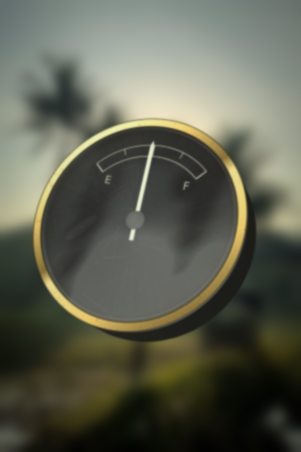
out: **0.5**
